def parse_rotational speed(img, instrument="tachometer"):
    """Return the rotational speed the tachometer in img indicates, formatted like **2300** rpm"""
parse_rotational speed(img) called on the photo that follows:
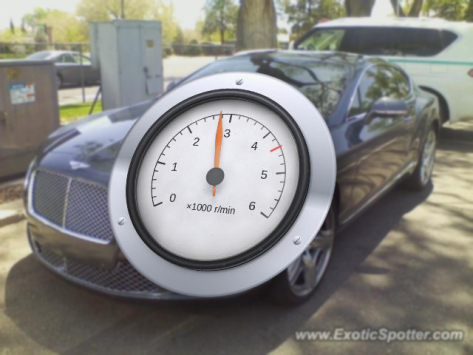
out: **2800** rpm
